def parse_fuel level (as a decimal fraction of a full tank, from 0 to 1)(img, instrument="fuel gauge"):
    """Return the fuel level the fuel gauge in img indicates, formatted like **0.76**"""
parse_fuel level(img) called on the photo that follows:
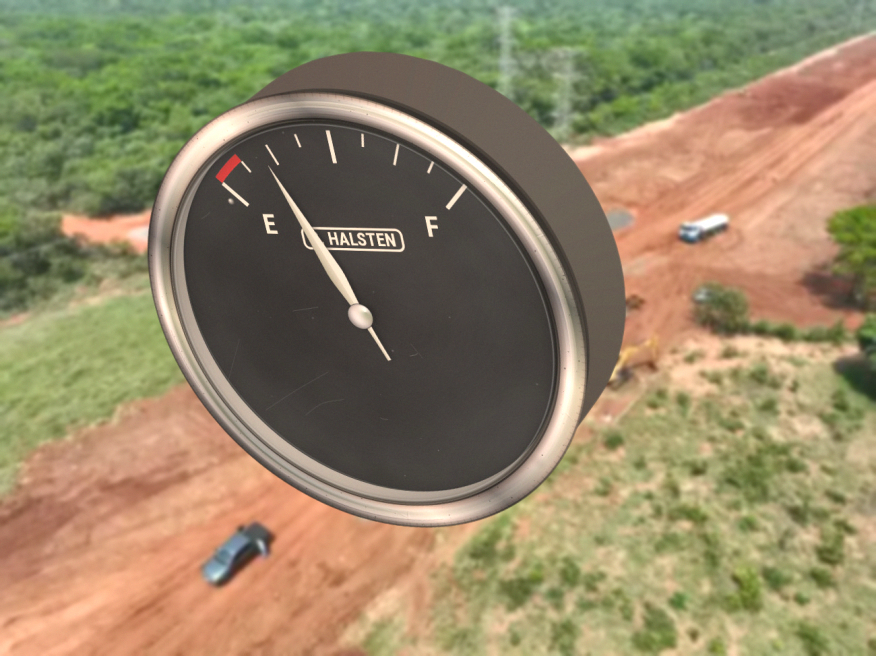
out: **0.25**
